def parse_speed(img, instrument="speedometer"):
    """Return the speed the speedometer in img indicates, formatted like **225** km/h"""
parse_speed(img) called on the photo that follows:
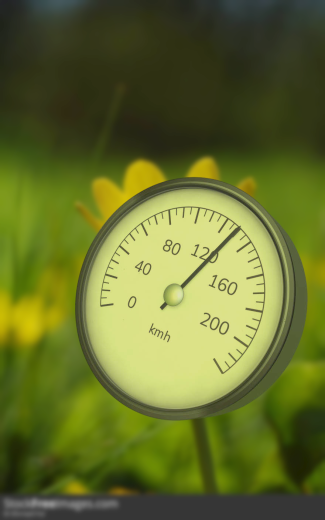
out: **130** km/h
